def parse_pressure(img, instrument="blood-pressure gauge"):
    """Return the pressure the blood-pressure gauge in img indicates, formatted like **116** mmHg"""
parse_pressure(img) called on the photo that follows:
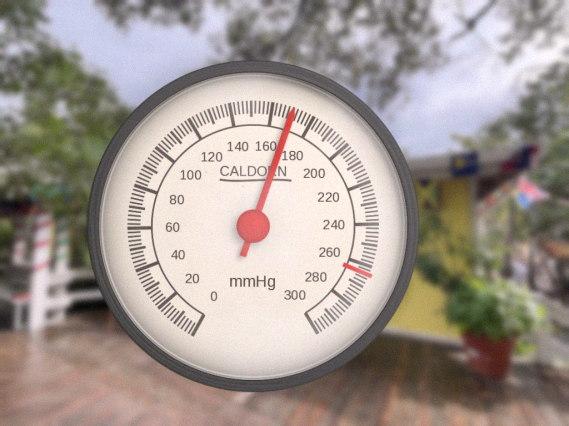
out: **170** mmHg
